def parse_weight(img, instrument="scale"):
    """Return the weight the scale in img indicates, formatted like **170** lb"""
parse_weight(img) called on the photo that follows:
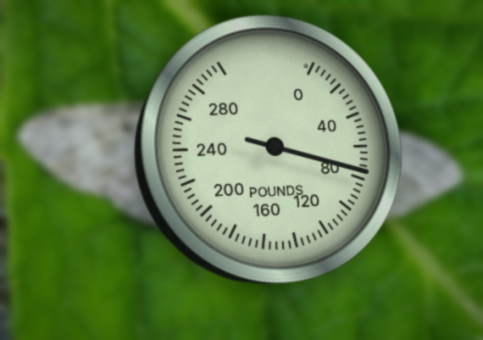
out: **76** lb
